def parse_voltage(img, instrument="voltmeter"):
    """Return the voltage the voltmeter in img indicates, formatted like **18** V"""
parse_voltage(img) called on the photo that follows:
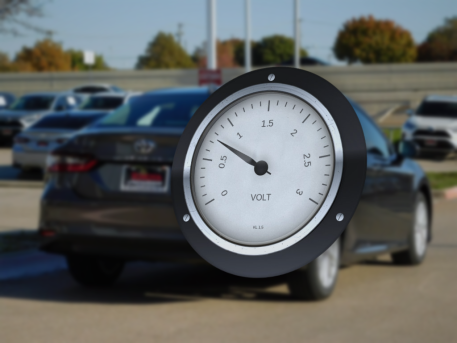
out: **0.75** V
